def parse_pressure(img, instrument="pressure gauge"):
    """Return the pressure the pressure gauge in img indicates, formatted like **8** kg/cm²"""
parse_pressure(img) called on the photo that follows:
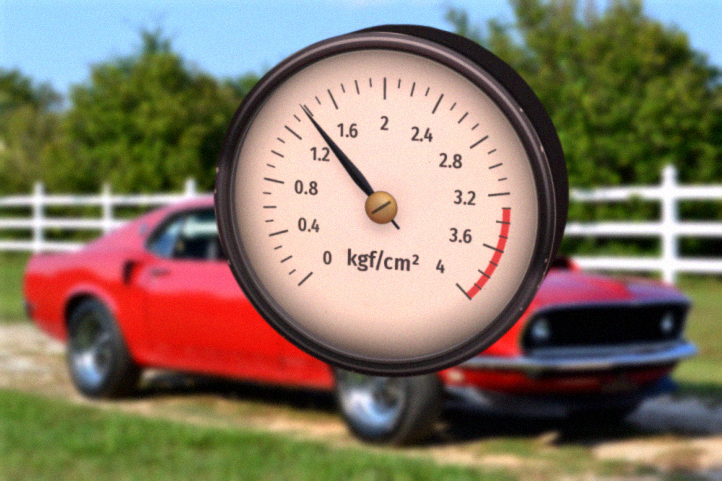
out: **1.4** kg/cm²
